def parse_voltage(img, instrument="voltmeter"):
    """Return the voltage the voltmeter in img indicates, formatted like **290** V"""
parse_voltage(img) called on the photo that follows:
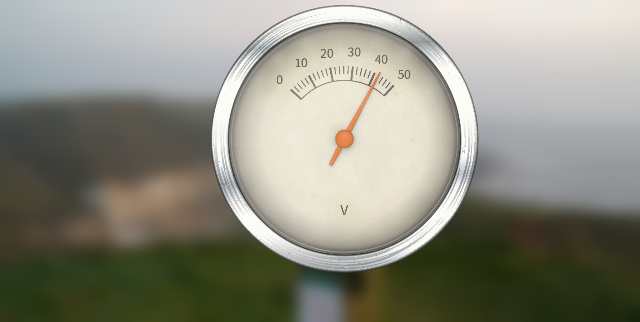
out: **42** V
